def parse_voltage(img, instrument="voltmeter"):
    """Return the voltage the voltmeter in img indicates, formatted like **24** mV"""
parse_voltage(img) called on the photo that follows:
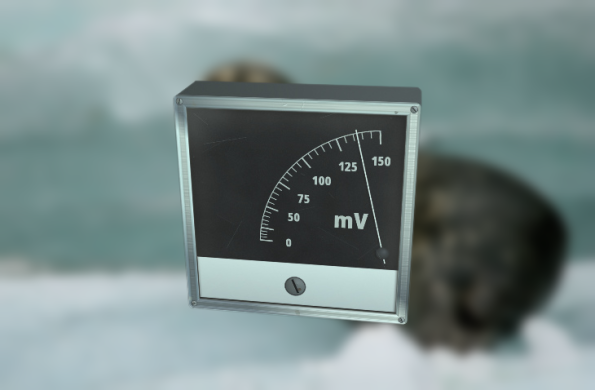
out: **137.5** mV
